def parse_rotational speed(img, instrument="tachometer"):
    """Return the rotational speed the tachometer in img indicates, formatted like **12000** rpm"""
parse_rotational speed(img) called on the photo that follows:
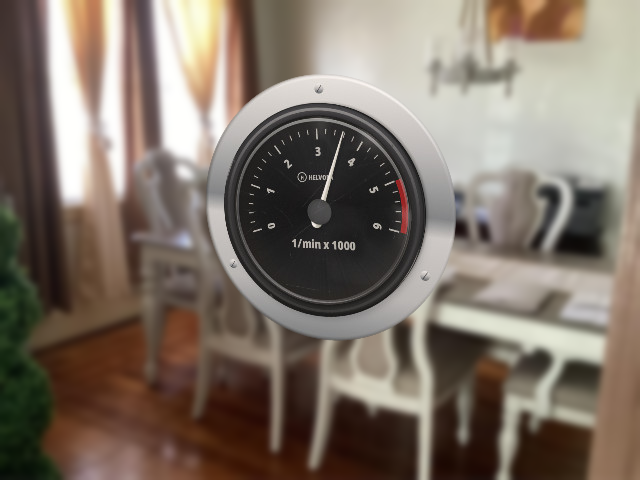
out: **3600** rpm
